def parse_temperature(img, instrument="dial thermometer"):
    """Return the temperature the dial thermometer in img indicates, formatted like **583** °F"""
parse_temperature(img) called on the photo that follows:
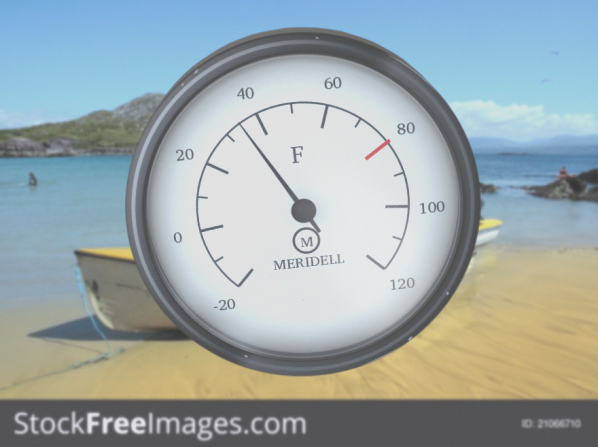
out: **35** °F
